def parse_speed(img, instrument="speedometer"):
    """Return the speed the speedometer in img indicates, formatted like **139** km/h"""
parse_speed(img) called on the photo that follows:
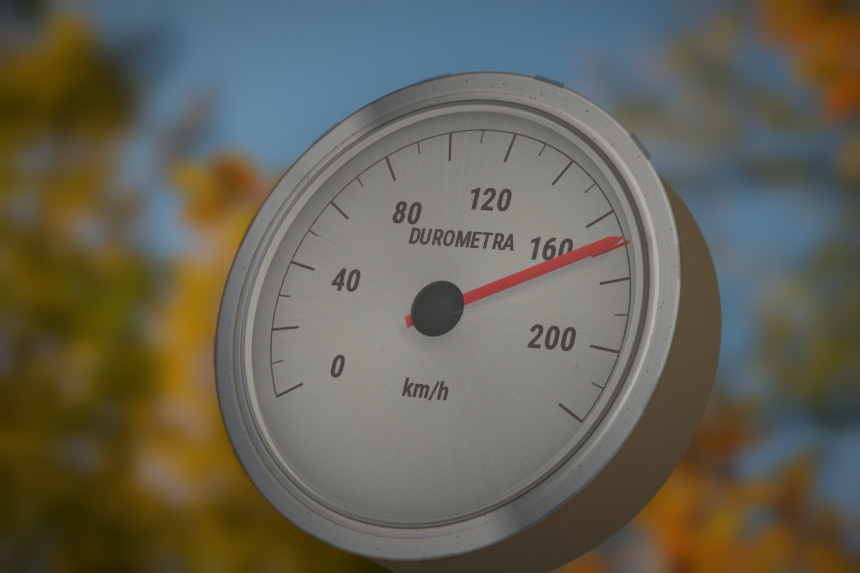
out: **170** km/h
